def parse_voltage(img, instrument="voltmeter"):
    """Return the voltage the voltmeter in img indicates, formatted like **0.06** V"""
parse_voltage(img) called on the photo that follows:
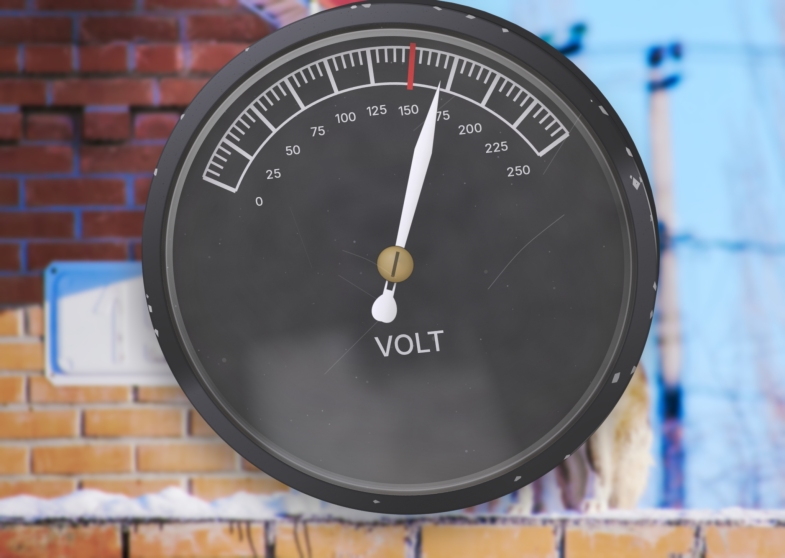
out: **170** V
